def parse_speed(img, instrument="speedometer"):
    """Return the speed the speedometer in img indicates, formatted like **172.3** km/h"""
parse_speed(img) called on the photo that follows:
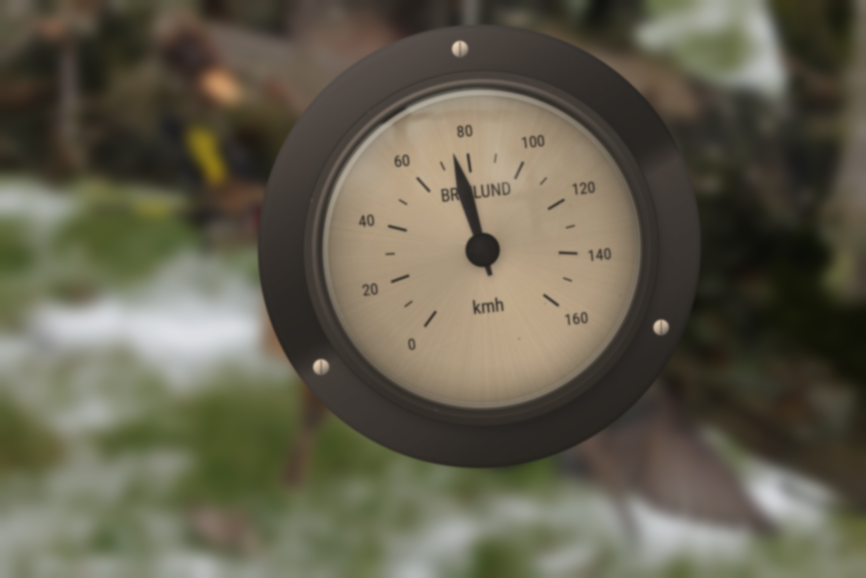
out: **75** km/h
